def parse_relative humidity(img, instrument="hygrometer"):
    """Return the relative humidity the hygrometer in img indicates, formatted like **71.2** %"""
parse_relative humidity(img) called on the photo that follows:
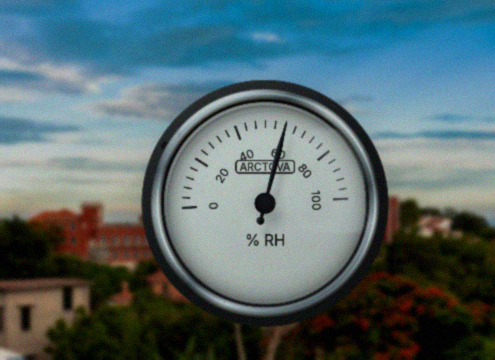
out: **60** %
